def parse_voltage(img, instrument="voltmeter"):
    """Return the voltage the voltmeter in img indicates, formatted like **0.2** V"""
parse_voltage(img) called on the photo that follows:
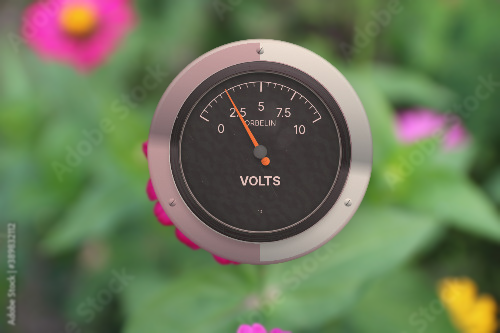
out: **2.5** V
